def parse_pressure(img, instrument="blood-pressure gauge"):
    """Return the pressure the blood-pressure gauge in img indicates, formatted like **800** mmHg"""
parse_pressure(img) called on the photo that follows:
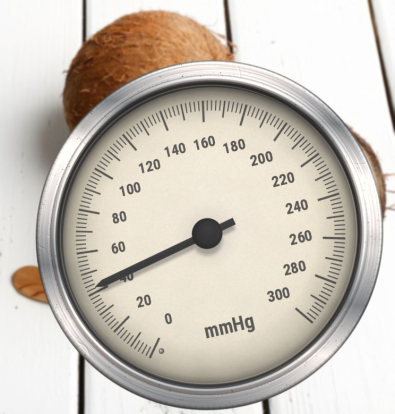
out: **42** mmHg
